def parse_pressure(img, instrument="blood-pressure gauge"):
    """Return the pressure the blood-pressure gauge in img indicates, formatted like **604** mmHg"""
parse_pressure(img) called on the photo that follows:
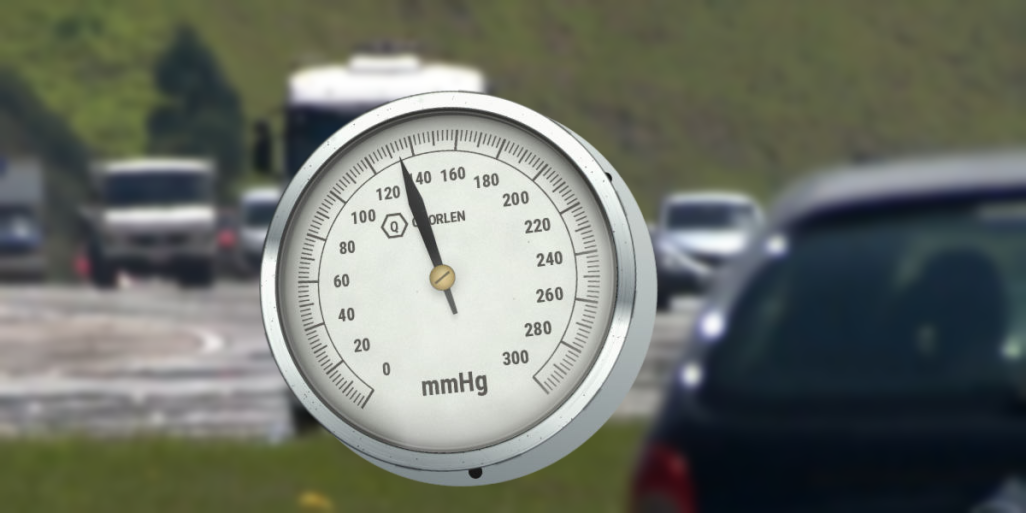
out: **134** mmHg
